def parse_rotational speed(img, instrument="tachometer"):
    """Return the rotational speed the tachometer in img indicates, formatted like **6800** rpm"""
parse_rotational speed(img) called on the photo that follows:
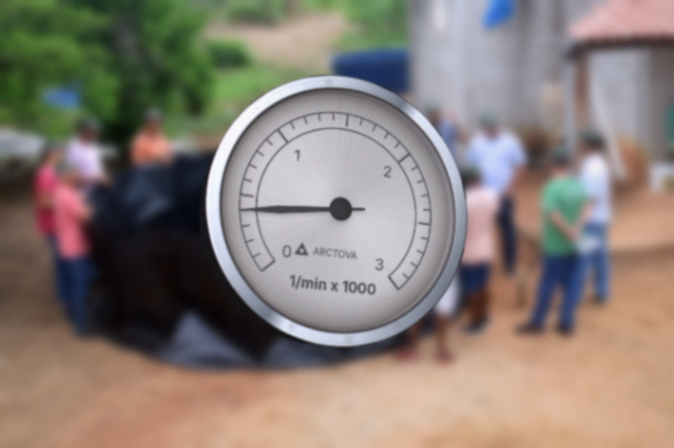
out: **400** rpm
